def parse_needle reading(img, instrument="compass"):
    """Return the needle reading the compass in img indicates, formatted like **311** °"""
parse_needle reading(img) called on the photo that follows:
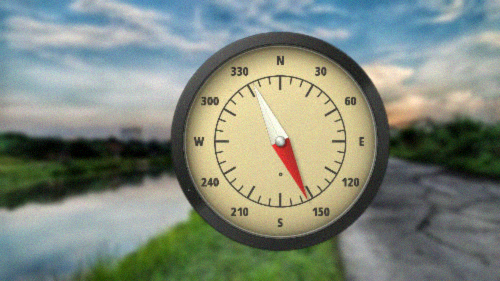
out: **155** °
